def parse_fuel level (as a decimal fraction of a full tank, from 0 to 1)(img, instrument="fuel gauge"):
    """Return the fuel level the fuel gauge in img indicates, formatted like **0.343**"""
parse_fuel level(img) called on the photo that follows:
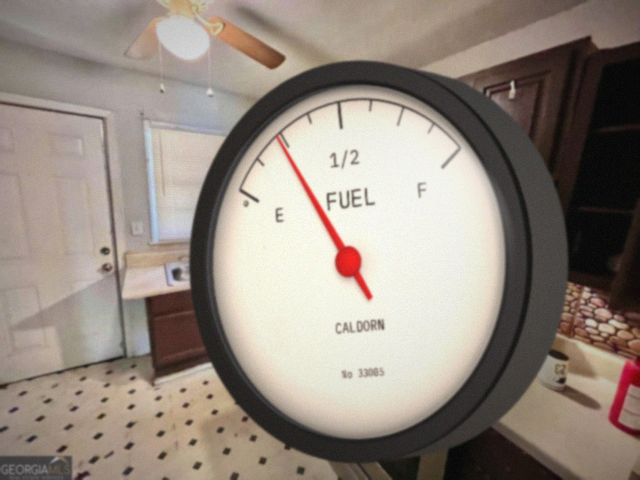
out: **0.25**
